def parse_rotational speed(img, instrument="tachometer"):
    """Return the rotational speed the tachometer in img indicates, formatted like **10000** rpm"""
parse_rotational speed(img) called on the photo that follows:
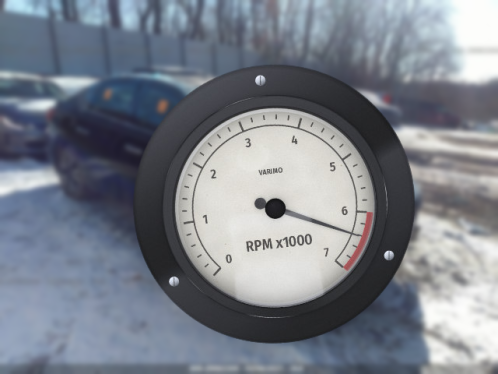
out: **6400** rpm
